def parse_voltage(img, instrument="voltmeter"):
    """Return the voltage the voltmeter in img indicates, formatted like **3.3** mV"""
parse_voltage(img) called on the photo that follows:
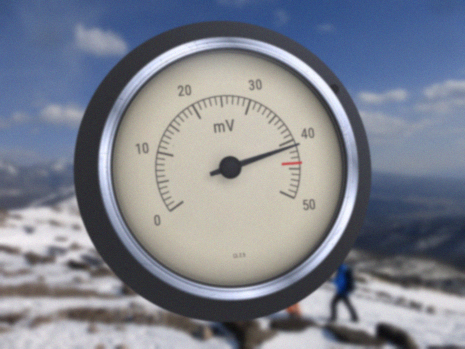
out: **41** mV
